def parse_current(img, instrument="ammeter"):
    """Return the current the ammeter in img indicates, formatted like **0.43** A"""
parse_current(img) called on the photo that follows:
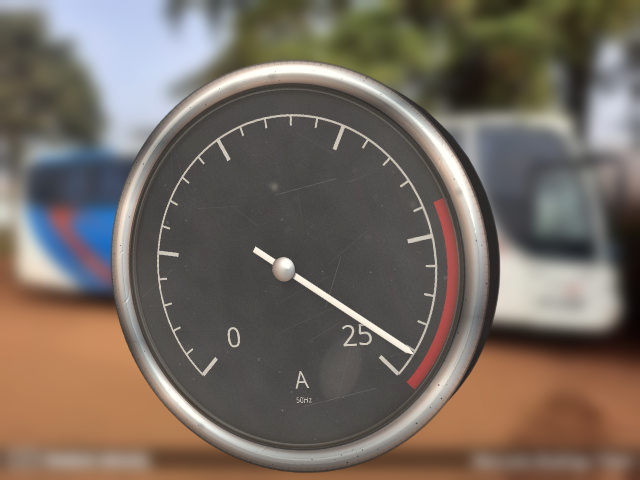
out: **24** A
